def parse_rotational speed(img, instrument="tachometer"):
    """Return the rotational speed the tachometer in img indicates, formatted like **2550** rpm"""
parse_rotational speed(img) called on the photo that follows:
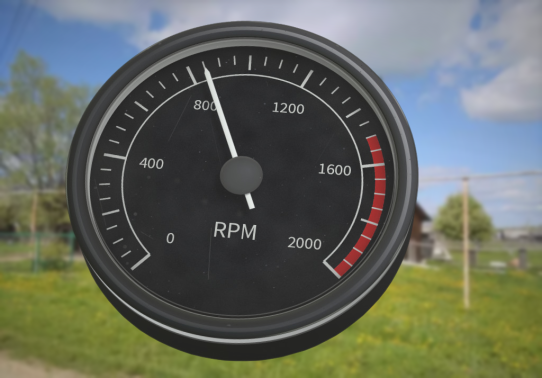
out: **850** rpm
